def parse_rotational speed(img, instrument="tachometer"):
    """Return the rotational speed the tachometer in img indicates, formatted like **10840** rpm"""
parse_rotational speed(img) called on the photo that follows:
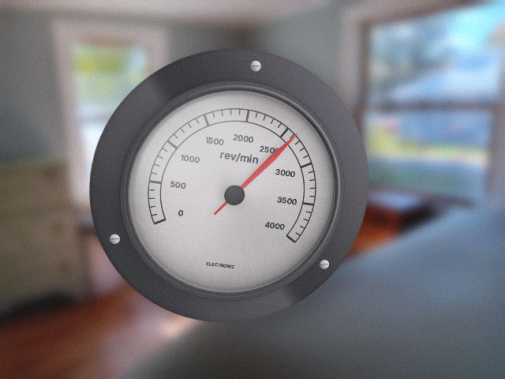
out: **2600** rpm
